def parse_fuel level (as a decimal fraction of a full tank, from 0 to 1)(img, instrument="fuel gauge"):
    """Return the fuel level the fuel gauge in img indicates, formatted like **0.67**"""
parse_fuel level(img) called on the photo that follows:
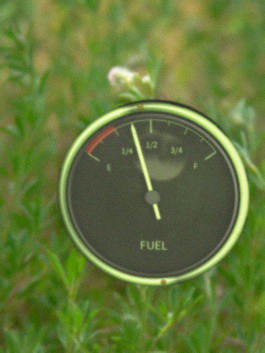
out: **0.375**
